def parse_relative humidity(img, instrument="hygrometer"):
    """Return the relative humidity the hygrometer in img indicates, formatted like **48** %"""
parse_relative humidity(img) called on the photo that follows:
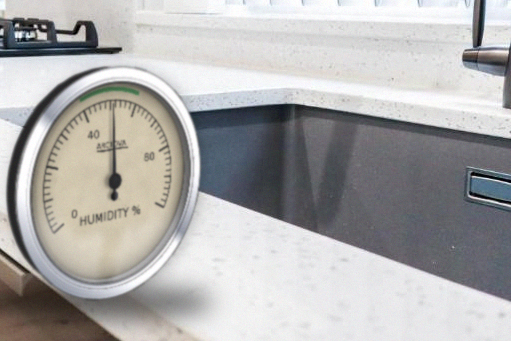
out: **50** %
